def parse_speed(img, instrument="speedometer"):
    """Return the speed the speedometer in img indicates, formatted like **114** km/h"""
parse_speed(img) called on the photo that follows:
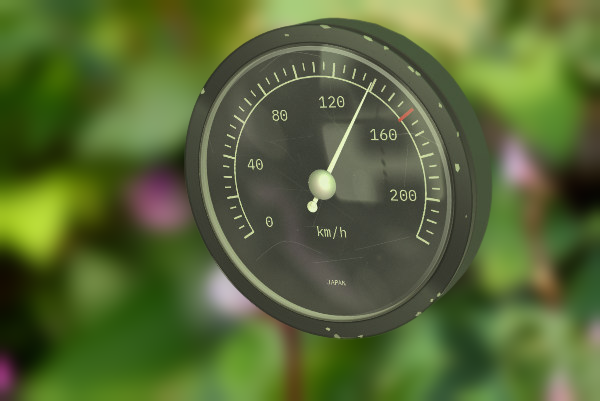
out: **140** km/h
